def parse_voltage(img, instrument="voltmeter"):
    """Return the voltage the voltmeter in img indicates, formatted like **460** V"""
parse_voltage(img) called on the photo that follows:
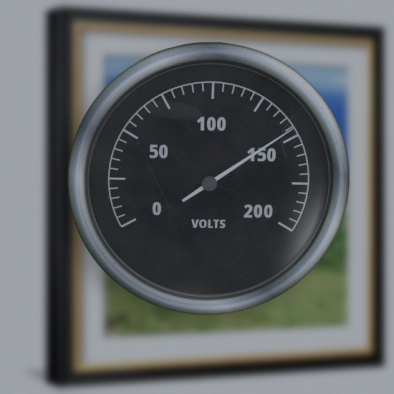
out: **145** V
